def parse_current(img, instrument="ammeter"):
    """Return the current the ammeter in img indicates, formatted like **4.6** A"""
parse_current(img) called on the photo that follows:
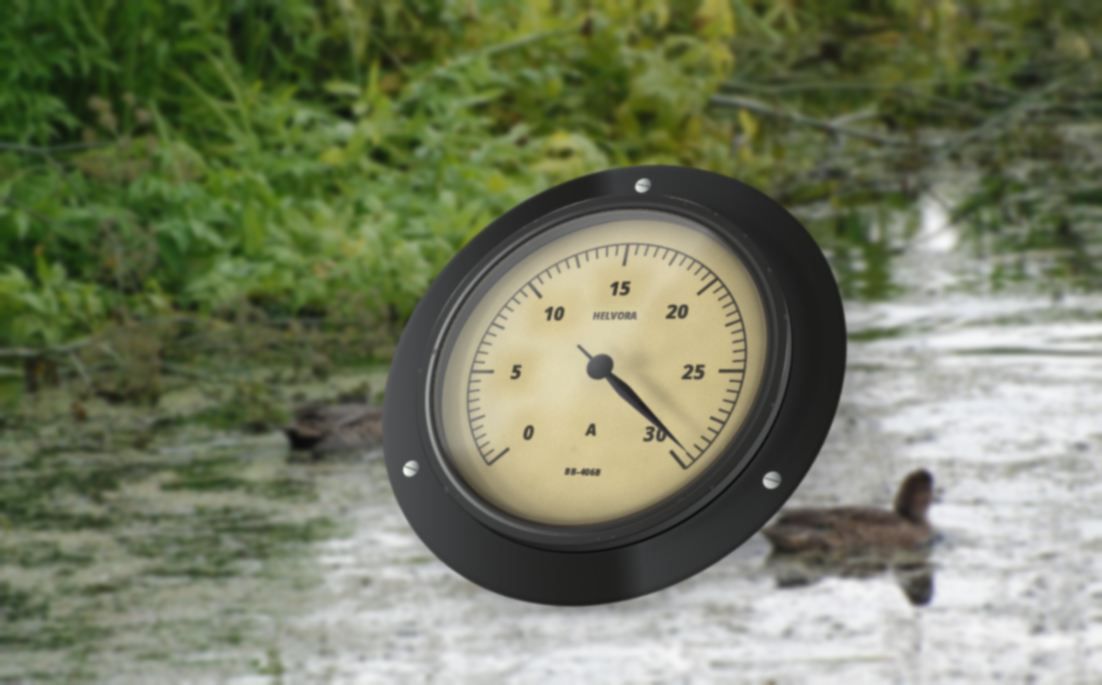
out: **29.5** A
